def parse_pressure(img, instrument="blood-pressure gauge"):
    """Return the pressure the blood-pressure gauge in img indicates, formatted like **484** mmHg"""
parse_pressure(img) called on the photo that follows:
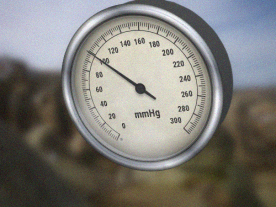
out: **100** mmHg
